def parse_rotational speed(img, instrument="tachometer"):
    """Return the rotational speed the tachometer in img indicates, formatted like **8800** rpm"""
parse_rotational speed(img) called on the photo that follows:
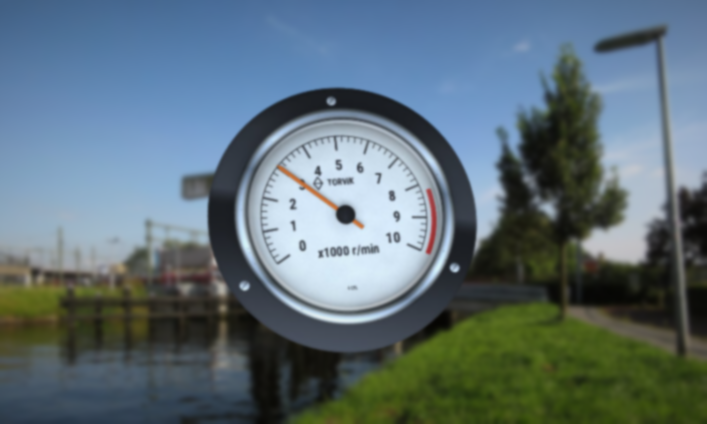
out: **3000** rpm
